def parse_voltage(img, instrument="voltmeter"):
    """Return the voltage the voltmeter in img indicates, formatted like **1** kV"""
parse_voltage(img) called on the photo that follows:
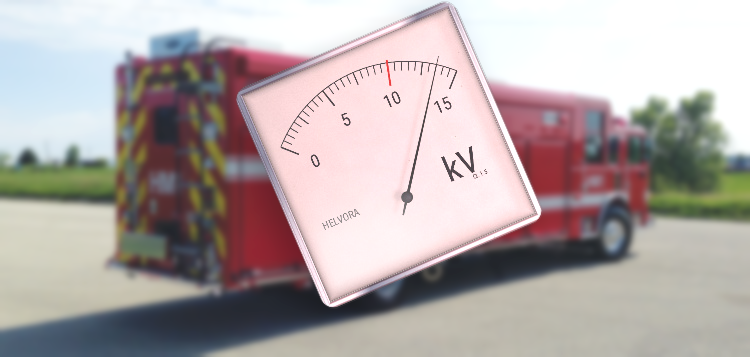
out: **13.5** kV
